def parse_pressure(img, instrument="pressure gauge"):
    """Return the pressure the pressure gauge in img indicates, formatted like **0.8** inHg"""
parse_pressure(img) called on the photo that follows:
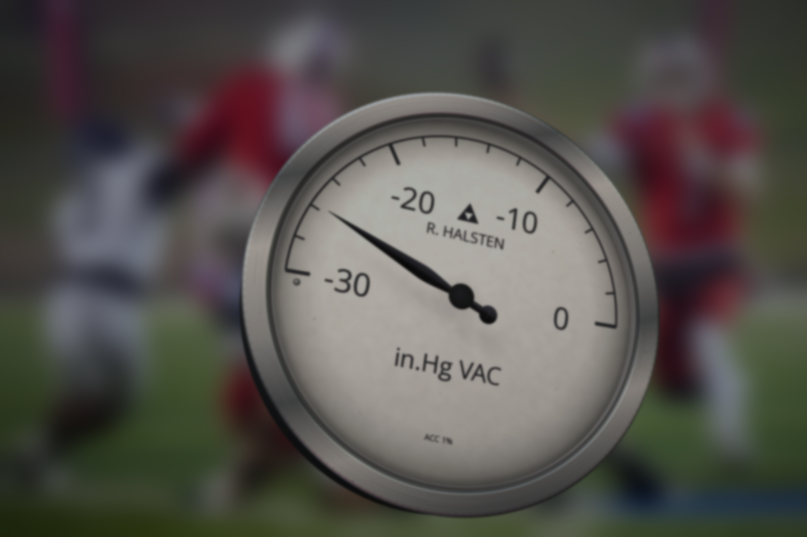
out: **-26** inHg
